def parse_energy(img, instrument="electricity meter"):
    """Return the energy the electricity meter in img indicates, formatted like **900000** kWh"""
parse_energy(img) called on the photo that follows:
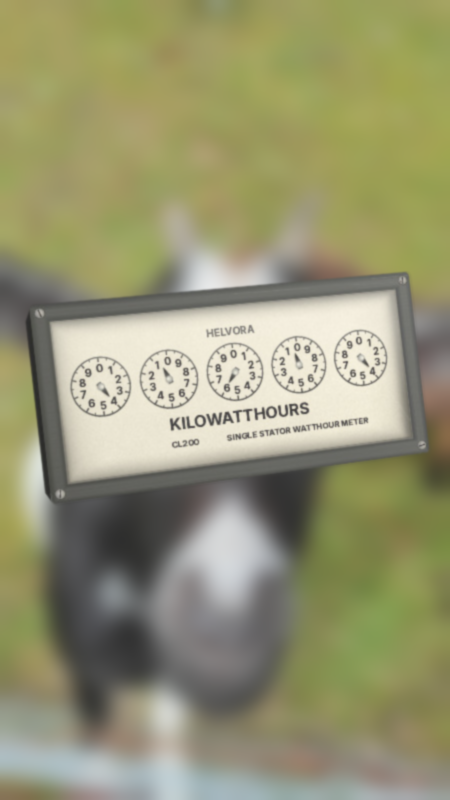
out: **40604** kWh
